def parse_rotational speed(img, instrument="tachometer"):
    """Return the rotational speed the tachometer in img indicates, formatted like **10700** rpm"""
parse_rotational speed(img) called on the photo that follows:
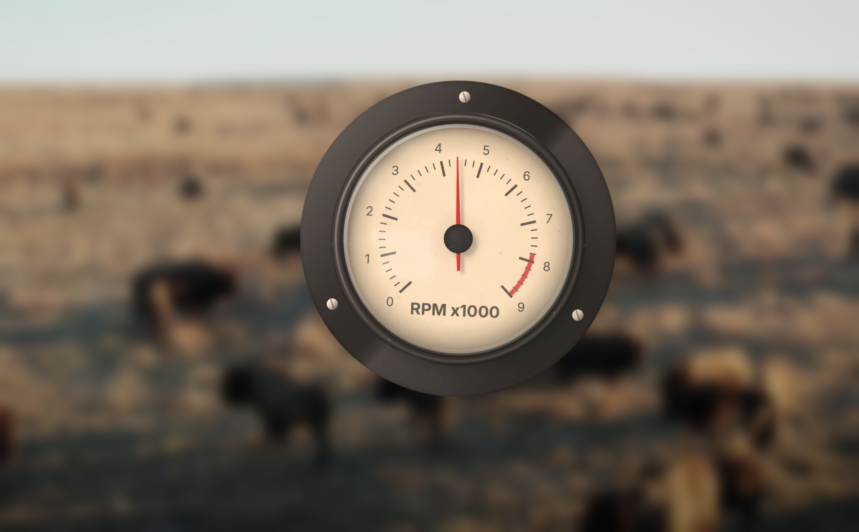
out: **4400** rpm
